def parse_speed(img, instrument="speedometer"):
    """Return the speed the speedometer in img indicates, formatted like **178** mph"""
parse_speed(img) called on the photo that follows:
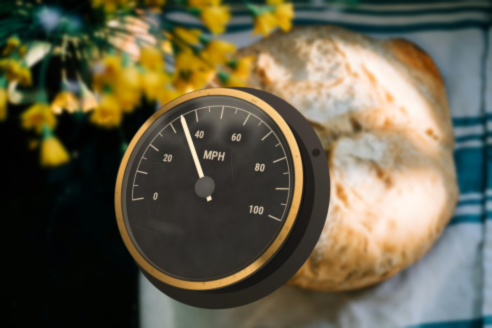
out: **35** mph
